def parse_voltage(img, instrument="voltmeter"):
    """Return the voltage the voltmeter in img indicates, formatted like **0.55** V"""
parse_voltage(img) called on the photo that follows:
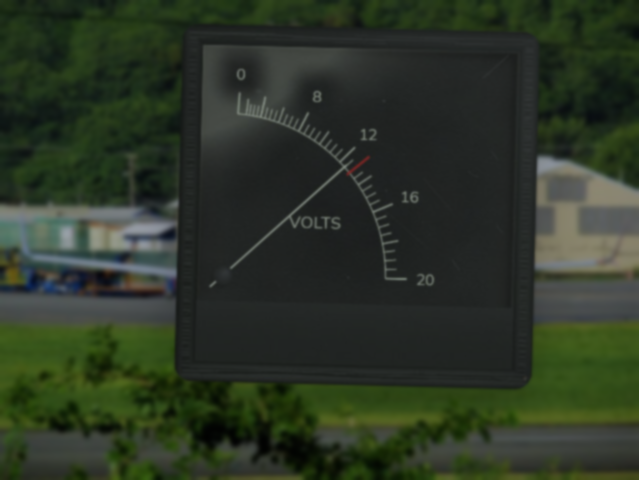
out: **12.5** V
